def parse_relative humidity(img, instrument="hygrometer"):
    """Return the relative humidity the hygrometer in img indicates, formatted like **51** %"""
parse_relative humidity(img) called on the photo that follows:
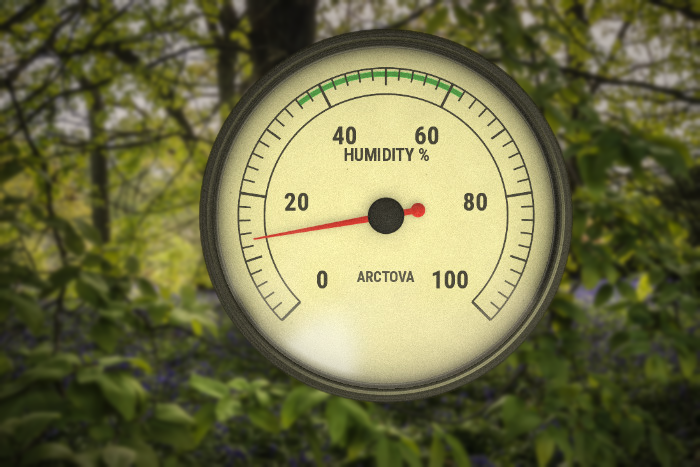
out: **13** %
